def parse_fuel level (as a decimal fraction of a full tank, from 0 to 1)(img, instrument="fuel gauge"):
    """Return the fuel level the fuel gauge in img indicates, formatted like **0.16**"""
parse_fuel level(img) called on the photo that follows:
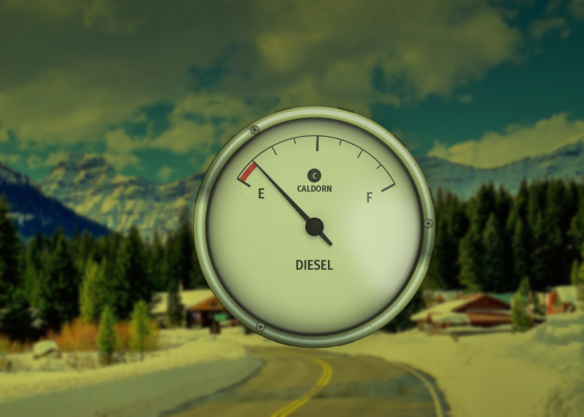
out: **0.125**
